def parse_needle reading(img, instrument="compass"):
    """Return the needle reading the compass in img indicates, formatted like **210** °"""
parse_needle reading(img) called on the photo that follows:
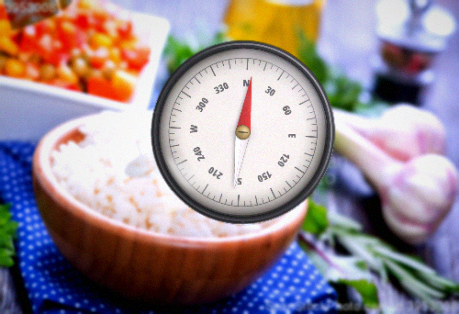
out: **5** °
